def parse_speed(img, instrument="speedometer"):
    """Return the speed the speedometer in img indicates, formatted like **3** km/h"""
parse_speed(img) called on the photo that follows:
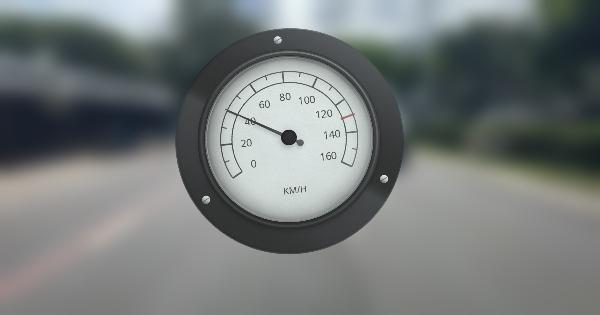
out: **40** km/h
